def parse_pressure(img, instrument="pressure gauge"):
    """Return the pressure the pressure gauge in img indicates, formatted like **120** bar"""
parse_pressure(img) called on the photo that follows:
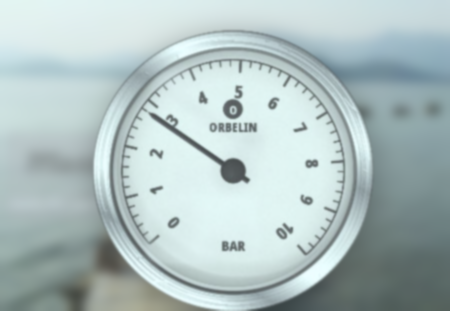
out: **2.8** bar
